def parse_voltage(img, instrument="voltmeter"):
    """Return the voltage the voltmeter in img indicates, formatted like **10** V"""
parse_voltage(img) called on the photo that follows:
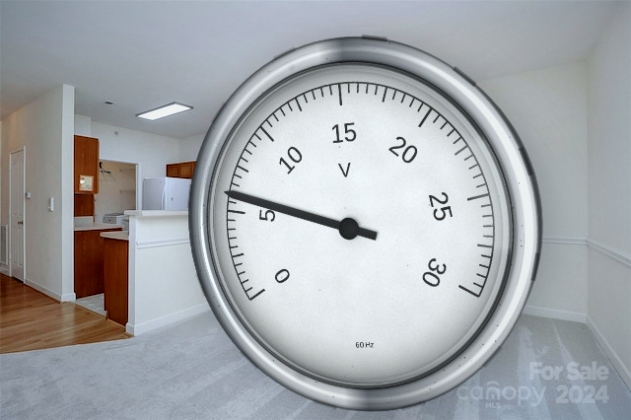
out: **6** V
